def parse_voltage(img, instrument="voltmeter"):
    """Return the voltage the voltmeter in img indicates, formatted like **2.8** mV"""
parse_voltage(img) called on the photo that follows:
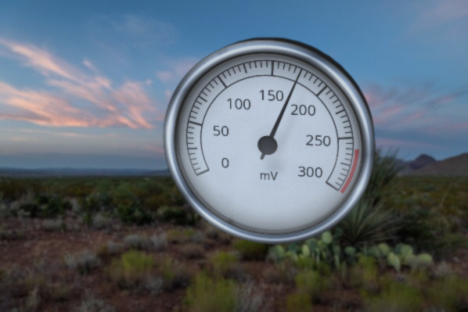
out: **175** mV
